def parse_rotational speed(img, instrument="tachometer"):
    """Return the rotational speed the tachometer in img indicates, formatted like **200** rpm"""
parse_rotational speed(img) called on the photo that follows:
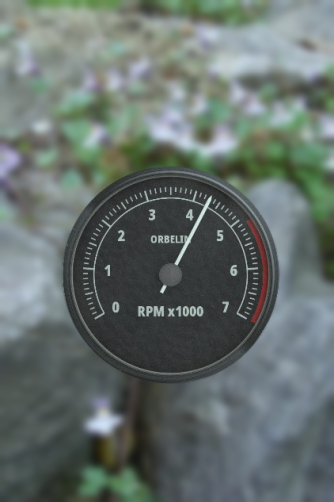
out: **4300** rpm
